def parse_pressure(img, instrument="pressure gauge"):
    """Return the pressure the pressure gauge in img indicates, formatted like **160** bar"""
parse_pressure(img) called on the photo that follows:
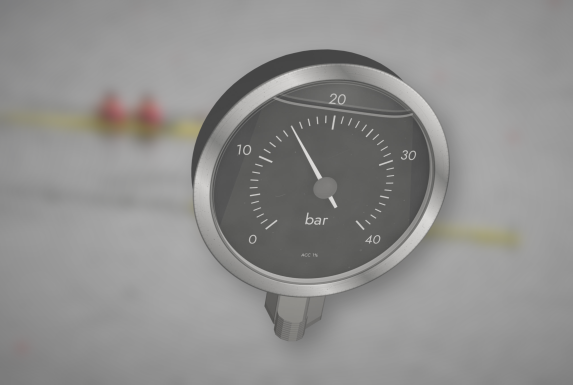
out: **15** bar
